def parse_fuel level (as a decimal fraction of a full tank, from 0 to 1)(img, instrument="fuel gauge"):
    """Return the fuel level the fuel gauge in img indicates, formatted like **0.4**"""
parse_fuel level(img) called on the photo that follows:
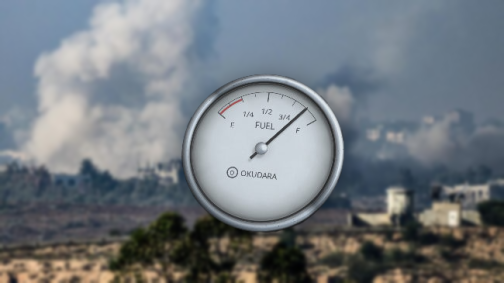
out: **0.875**
